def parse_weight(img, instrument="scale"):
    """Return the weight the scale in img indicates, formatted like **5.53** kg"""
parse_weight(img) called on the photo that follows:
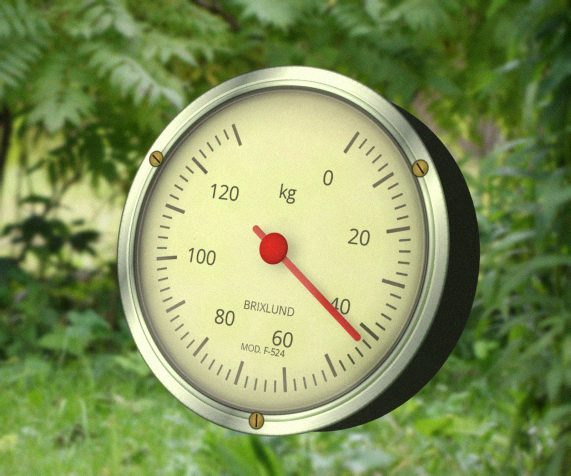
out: **42** kg
